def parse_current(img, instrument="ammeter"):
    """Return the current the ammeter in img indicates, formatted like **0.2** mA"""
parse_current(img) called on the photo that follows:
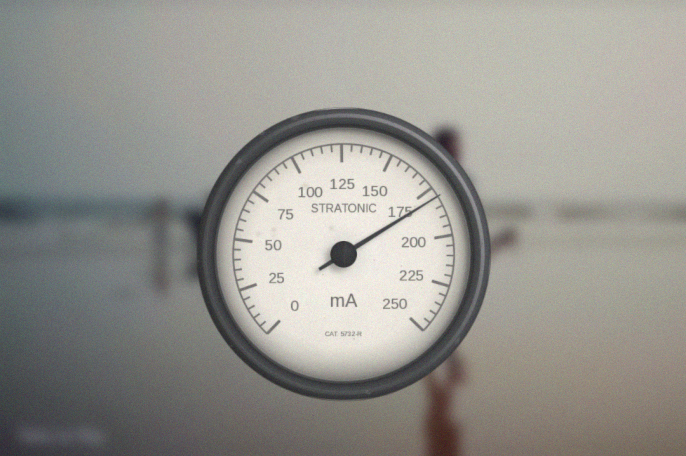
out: **180** mA
